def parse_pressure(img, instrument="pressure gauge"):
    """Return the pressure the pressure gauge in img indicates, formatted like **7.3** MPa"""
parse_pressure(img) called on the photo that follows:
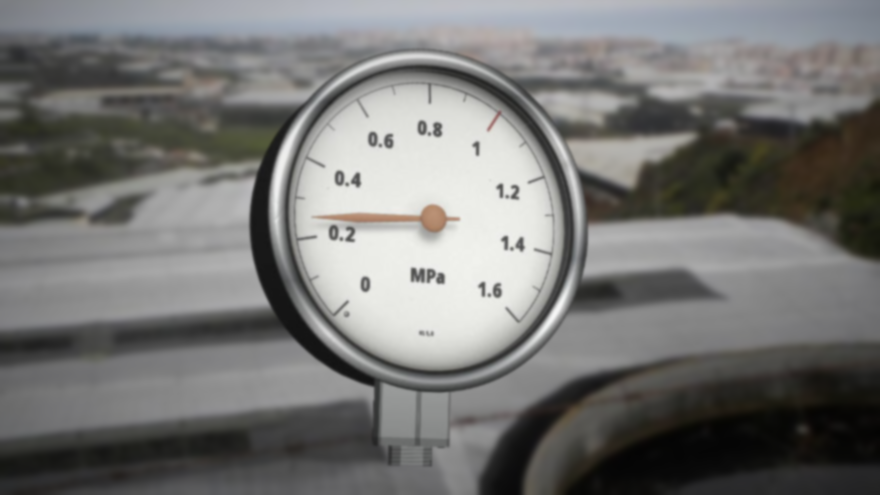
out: **0.25** MPa
